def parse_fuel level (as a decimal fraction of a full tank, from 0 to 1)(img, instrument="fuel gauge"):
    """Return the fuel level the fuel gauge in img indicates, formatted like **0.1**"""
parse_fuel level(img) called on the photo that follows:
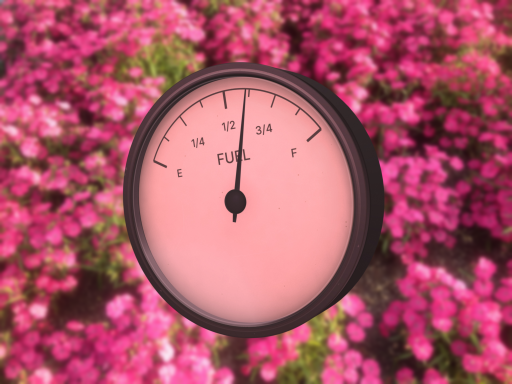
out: **0.625**
